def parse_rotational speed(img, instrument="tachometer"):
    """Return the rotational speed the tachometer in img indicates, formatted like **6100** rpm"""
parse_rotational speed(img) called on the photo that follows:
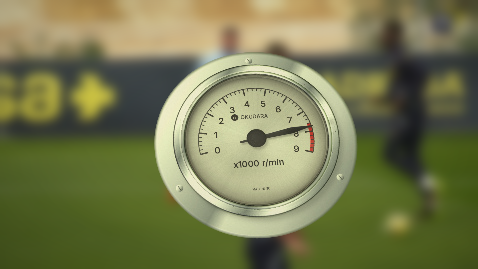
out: **7800** rpm
